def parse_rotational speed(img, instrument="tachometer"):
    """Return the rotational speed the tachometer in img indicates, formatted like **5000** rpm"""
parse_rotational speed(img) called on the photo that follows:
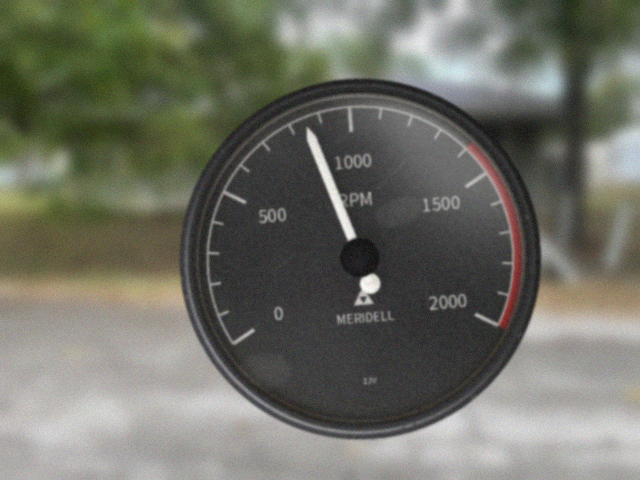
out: **850** rpm
